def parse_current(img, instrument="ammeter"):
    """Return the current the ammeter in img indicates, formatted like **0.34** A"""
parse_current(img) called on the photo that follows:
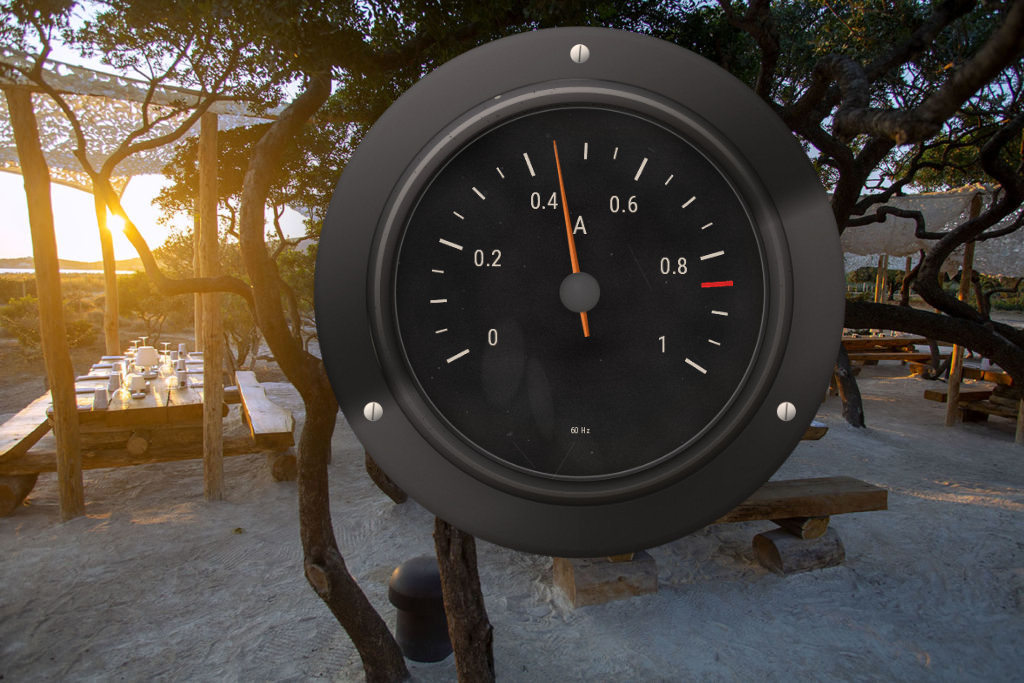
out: **0.45** A
